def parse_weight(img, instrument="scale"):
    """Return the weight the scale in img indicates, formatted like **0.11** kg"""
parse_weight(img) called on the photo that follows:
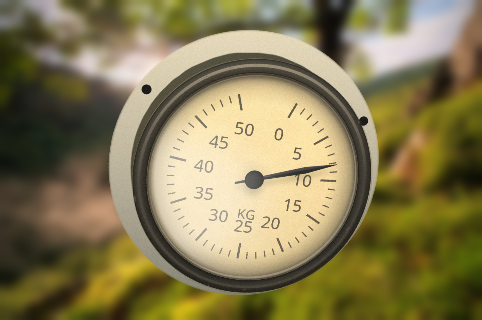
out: **8** kg
